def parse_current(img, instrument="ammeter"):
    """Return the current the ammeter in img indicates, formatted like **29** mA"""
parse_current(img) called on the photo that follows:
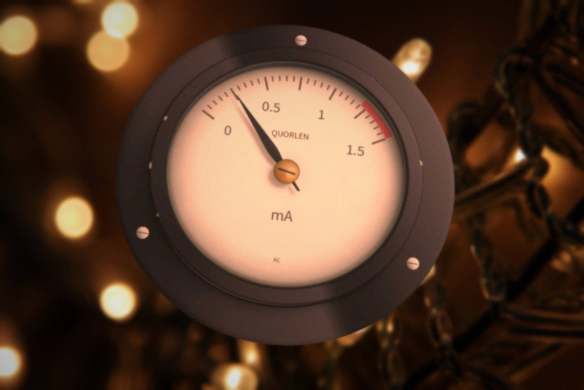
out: **0.25** mA
